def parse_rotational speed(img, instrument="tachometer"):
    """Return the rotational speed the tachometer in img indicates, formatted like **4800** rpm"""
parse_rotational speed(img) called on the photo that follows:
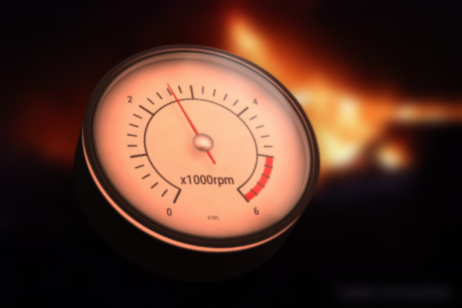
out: **2600** rpm
